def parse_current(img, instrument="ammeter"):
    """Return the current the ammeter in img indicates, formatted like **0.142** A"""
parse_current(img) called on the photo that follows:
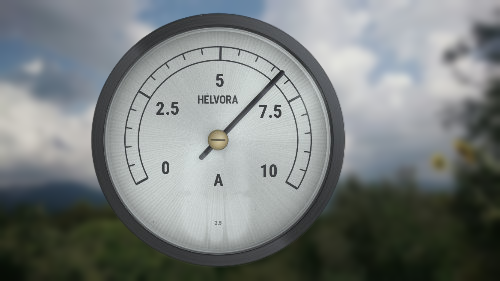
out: **6.75** A
